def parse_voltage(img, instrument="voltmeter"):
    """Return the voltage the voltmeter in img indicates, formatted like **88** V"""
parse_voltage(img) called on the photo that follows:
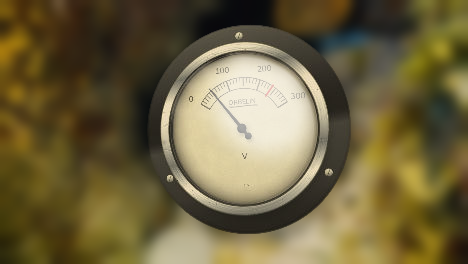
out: **50** V
